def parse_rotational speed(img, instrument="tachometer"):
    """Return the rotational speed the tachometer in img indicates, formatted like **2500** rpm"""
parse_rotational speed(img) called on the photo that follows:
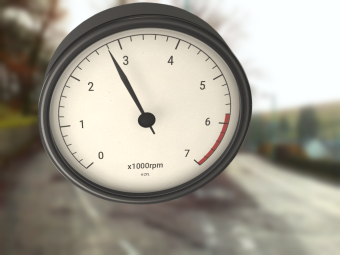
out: **2800** rpm
